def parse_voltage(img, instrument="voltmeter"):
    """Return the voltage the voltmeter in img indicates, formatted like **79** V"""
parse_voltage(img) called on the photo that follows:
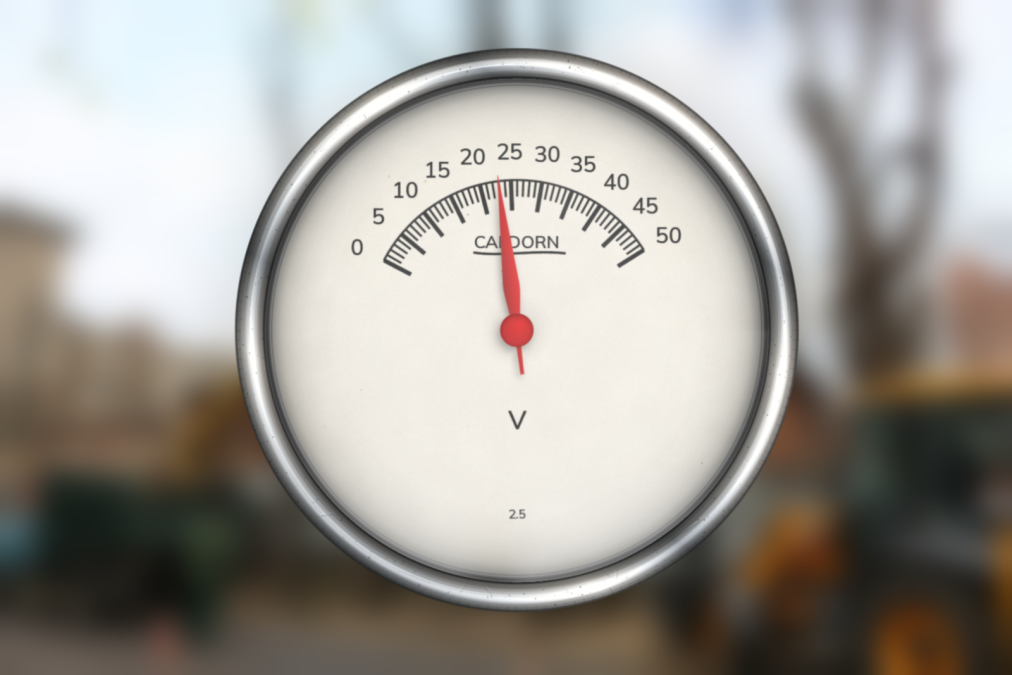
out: **23** V
